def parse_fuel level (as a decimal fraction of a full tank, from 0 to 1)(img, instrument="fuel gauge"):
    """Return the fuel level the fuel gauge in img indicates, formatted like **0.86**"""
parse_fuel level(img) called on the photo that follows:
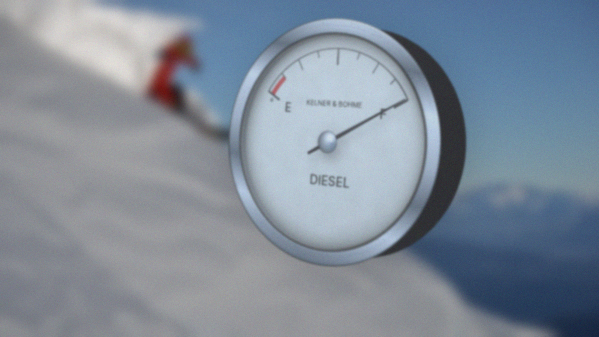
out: **1**
